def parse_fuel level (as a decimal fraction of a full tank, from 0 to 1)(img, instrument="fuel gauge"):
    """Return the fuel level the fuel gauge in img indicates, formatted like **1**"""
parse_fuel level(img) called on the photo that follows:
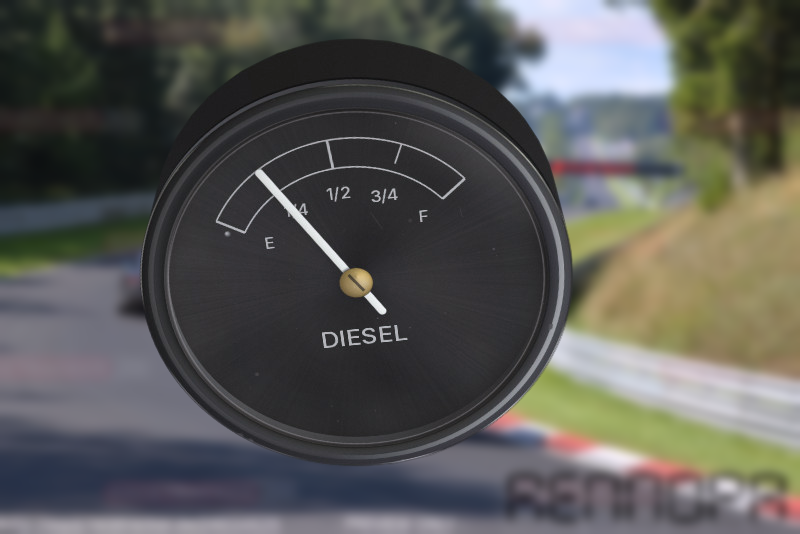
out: **0.25**
